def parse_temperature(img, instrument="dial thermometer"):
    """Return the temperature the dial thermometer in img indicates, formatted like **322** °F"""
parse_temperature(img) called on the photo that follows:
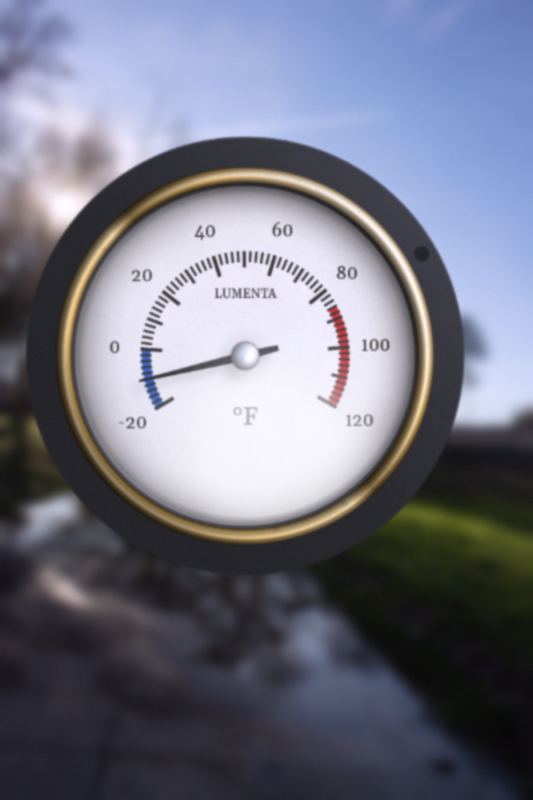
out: **-10** °F
